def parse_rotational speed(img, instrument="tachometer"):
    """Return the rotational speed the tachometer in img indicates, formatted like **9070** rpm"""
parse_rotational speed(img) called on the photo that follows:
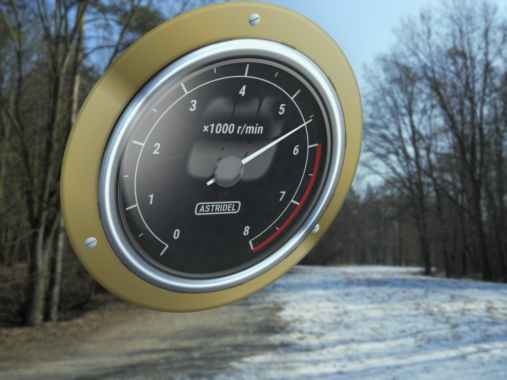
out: **5500** rpm
